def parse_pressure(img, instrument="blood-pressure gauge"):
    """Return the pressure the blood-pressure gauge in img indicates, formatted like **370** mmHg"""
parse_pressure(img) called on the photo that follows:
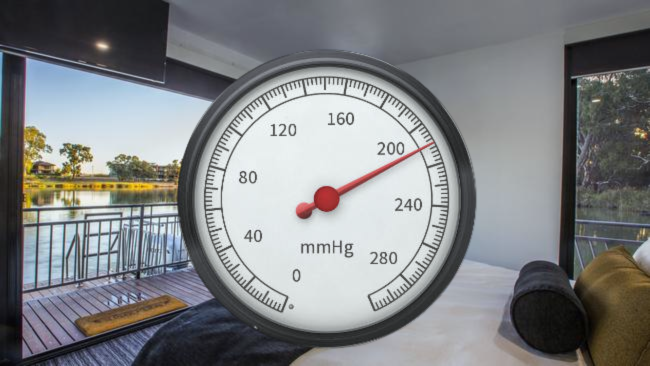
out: **210** mmHg
